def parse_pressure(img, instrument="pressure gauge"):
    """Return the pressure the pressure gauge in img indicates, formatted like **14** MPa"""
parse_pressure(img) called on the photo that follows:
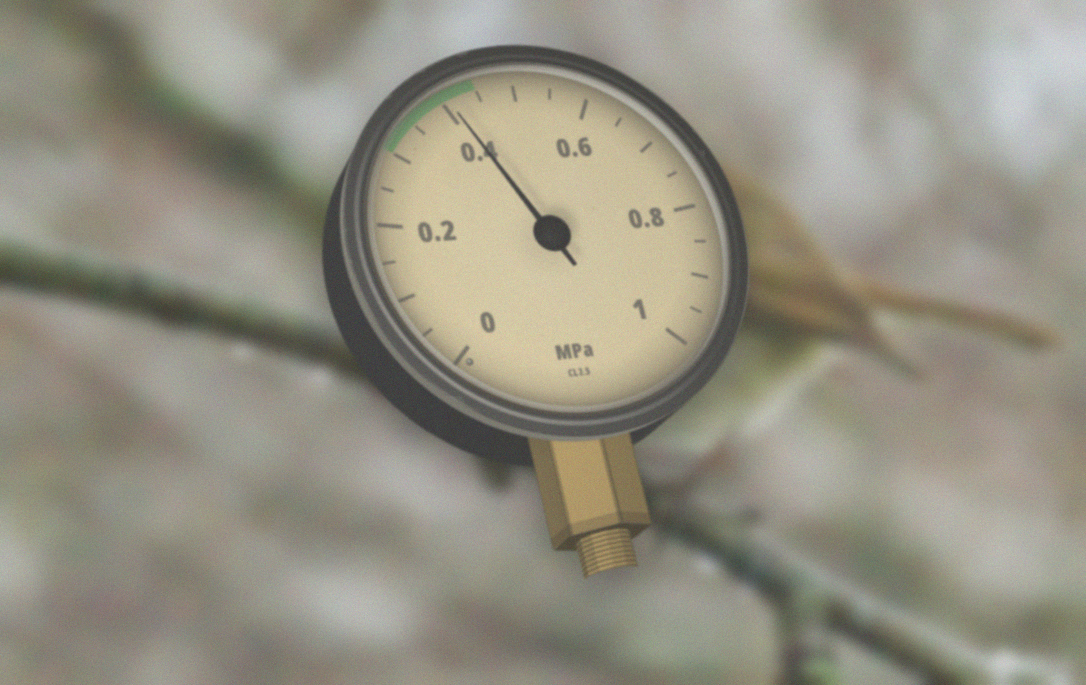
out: **0.4** MPa
